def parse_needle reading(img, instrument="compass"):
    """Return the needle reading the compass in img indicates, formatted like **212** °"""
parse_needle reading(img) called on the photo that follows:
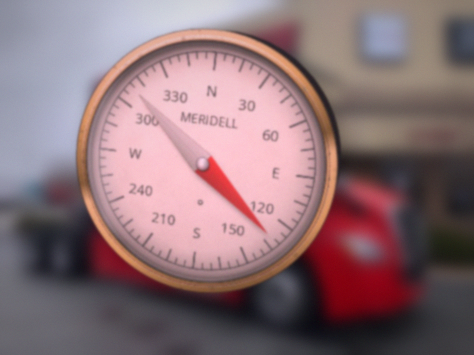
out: **130** °
